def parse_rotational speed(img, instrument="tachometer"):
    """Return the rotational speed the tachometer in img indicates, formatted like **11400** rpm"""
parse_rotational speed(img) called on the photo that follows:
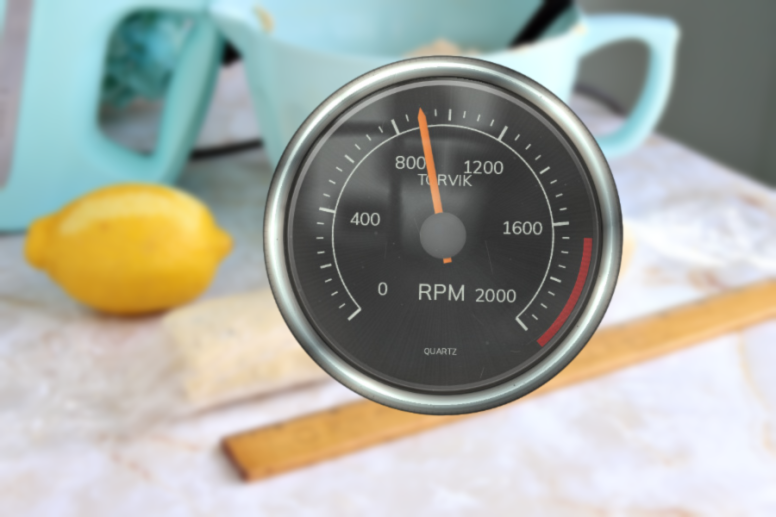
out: **900** rpm
